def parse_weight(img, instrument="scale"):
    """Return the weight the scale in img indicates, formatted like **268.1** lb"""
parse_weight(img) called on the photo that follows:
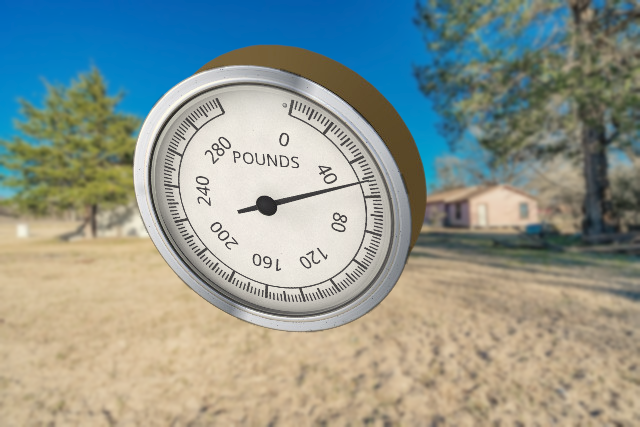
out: **50** lb
